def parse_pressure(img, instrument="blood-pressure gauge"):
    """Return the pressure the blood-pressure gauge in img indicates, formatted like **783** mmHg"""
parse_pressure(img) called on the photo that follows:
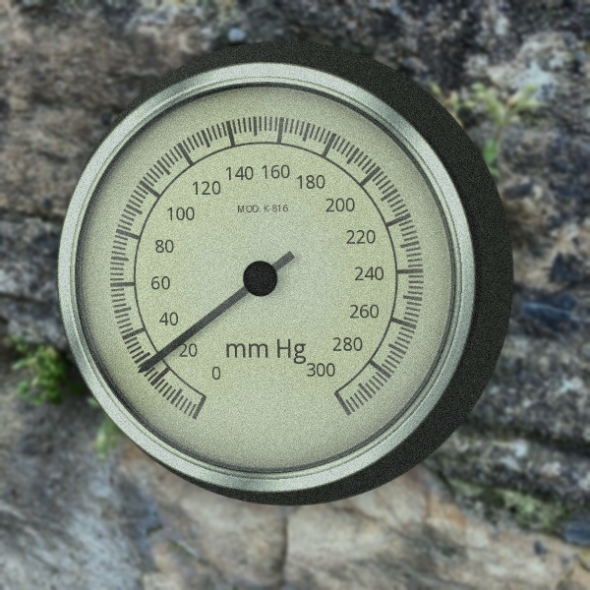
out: **26** mmHg
